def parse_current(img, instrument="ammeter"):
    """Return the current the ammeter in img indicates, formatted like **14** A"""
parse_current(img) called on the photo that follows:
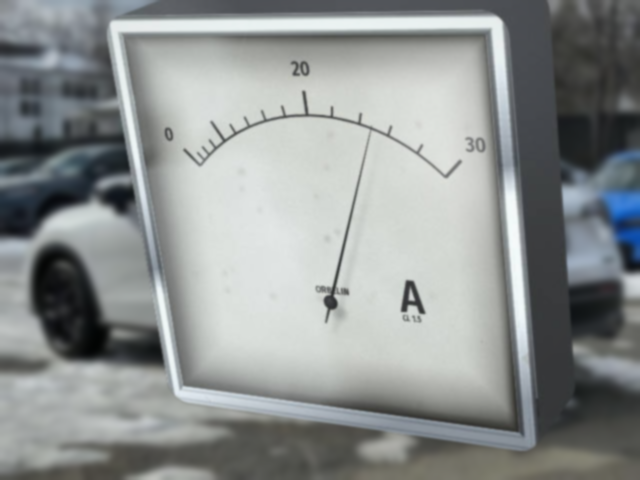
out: **25** A
